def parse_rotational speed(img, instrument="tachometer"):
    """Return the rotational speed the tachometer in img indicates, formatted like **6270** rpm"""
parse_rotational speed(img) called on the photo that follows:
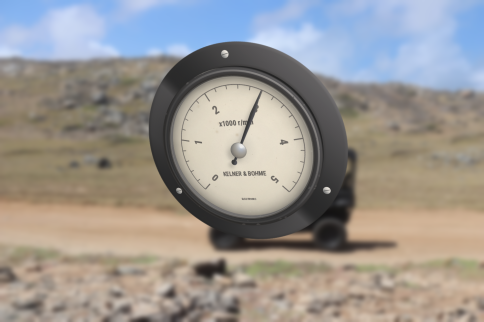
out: **3000** rpm
